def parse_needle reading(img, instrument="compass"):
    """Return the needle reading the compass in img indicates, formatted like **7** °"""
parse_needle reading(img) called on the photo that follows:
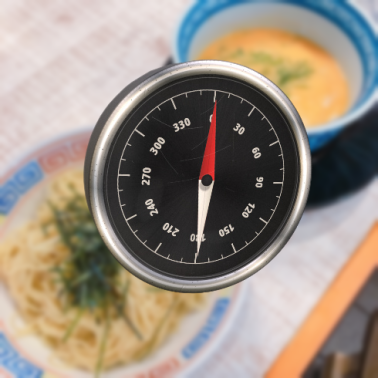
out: **0** °
